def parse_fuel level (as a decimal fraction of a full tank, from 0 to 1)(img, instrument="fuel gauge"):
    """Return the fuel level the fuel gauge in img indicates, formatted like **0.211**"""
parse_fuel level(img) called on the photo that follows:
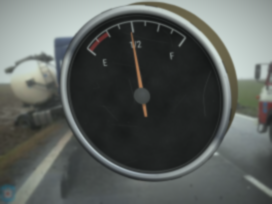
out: **0.5**
